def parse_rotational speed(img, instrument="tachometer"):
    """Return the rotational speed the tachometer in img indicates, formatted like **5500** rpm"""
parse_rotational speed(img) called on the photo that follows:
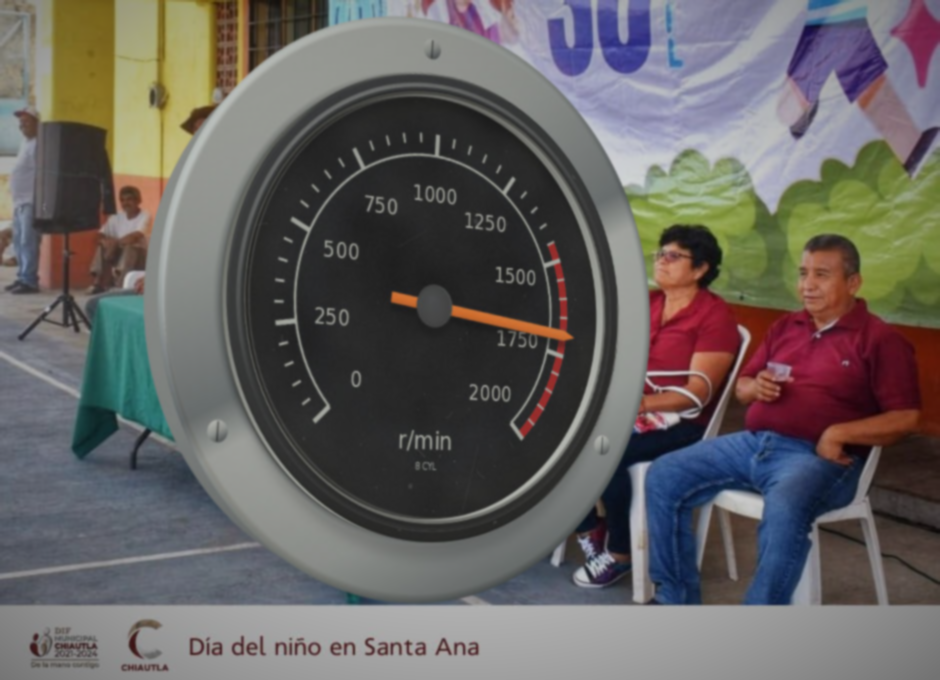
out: **1700** rpm
